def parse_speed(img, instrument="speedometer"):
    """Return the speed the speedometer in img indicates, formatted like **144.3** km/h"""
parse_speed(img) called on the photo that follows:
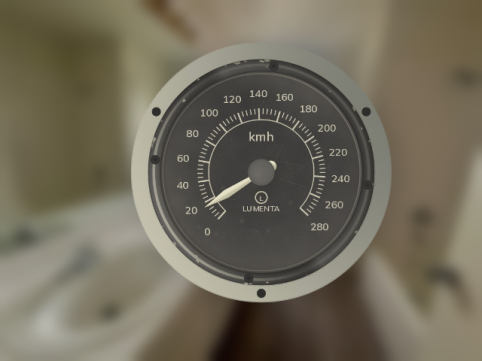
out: **16** km/h
